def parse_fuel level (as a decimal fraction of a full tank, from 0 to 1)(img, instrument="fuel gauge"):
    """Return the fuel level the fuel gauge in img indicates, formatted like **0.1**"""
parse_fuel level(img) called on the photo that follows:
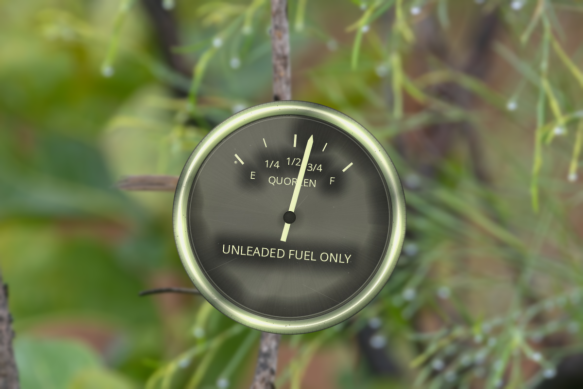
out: **0.625**
